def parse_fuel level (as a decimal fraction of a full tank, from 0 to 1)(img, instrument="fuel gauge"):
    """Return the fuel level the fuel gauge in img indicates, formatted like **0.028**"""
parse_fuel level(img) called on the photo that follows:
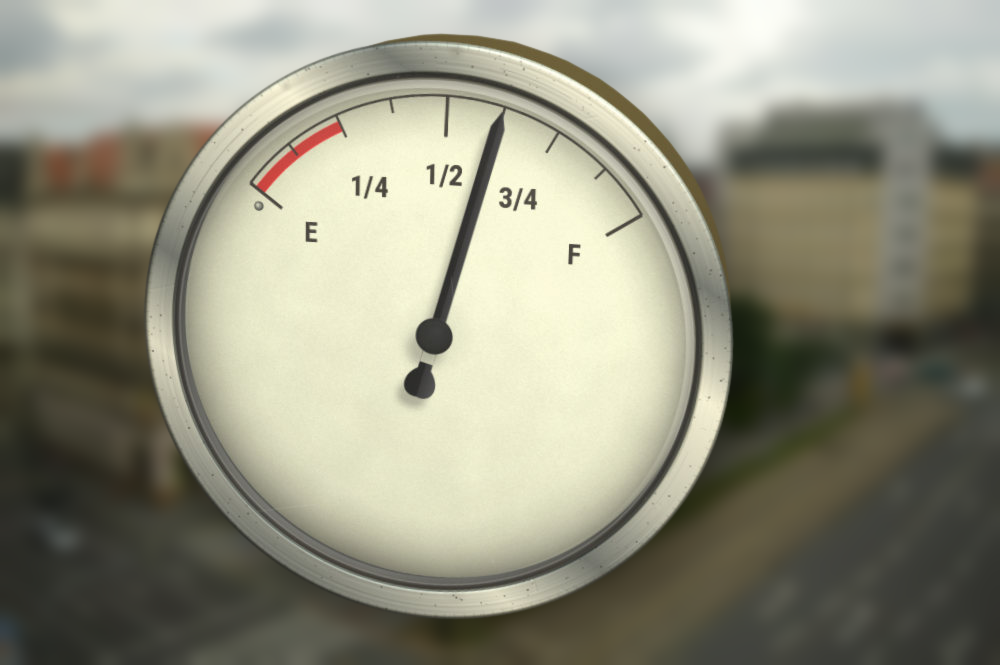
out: **0.625**
